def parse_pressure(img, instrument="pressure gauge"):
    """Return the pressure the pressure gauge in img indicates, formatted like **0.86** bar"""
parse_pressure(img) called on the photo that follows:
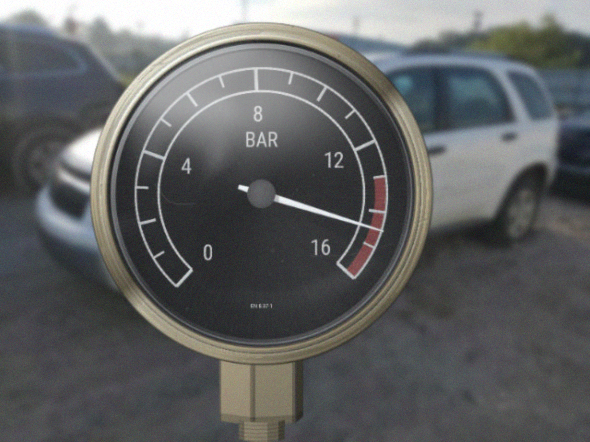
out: **14.5** bar
